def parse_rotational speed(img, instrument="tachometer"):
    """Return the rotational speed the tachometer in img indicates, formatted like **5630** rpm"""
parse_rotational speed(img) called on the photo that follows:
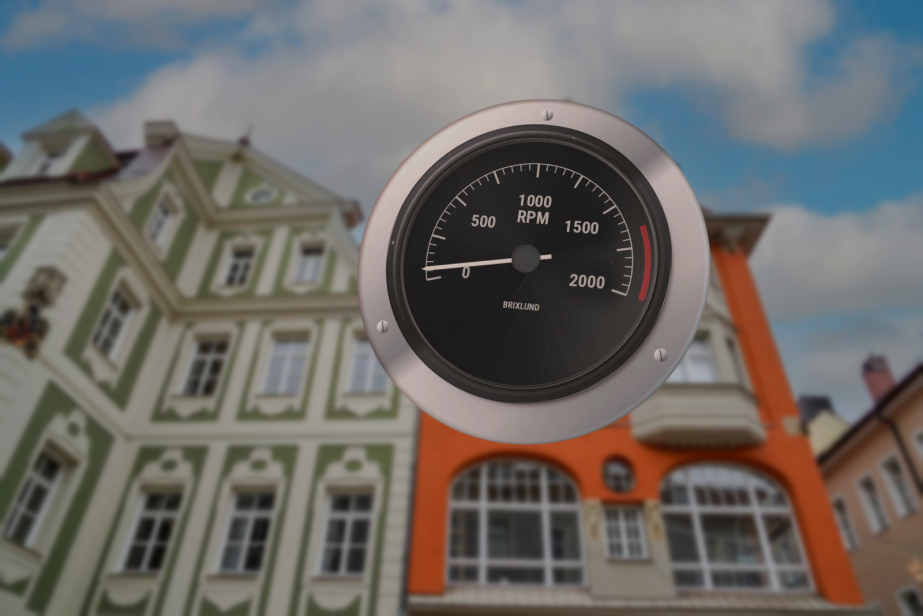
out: **50** rpm
